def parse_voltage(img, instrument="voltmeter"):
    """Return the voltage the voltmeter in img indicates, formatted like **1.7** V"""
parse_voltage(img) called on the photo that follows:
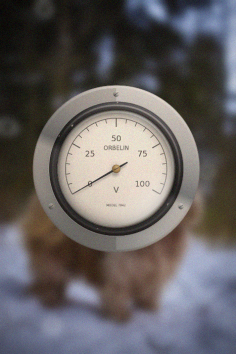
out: **0** V
